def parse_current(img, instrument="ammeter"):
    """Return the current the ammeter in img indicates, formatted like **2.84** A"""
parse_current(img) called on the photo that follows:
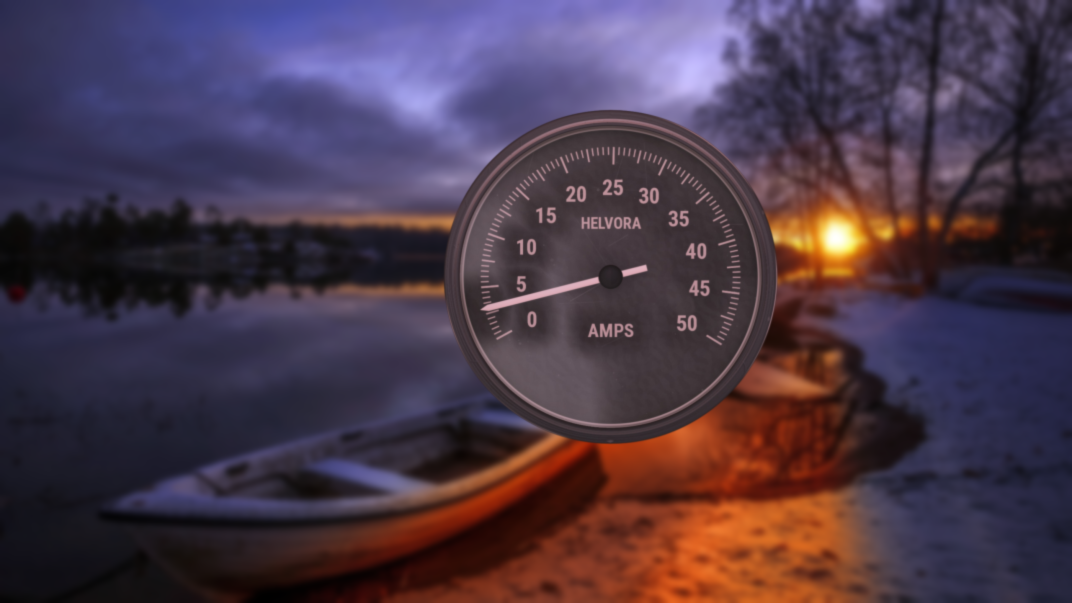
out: **3** A
